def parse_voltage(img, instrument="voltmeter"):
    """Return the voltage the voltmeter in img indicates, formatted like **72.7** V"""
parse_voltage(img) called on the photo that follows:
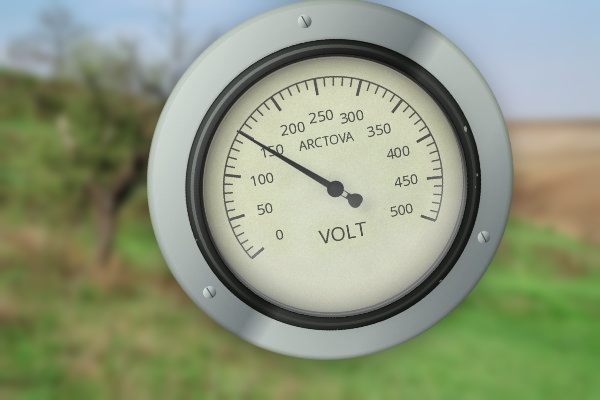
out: **150** V
